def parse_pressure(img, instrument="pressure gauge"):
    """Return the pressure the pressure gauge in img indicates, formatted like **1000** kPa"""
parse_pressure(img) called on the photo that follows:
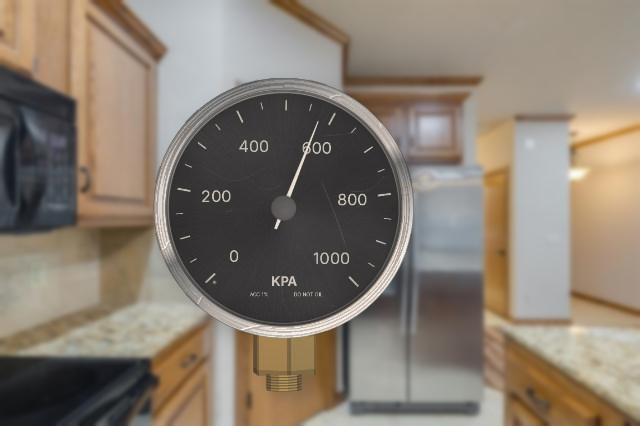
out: **575** kPa
